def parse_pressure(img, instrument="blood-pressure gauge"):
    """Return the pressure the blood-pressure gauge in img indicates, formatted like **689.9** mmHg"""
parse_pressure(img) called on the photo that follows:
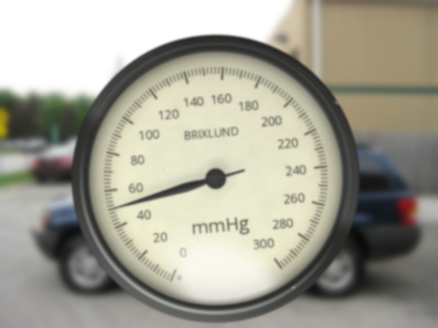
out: **50** mmHg
